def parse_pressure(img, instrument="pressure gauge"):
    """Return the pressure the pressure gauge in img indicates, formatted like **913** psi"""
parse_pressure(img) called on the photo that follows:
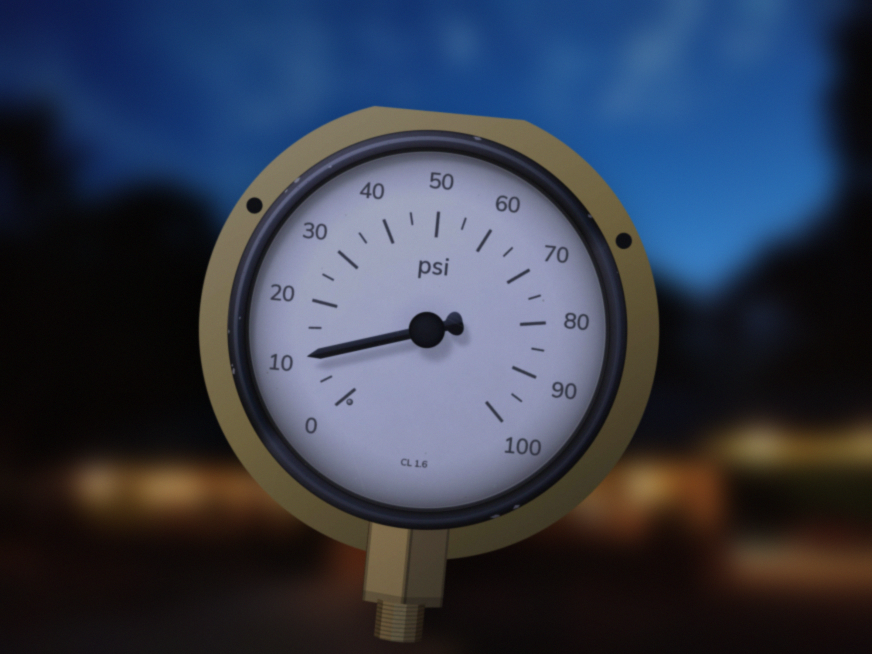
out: **10** psi
